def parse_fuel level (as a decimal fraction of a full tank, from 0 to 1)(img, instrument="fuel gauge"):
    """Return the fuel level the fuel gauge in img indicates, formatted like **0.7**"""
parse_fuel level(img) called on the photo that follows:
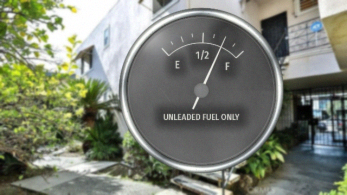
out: **0.75**
